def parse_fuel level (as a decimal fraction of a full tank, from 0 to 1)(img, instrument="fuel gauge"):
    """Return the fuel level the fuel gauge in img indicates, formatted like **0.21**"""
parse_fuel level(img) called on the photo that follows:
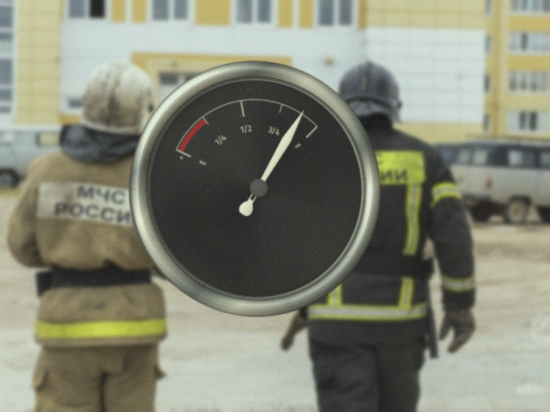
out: **0.875**
